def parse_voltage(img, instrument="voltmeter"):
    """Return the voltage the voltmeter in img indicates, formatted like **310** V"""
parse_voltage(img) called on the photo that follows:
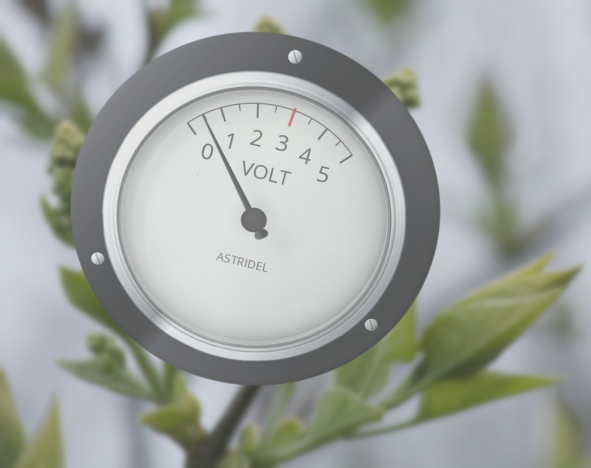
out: **0.5** V
